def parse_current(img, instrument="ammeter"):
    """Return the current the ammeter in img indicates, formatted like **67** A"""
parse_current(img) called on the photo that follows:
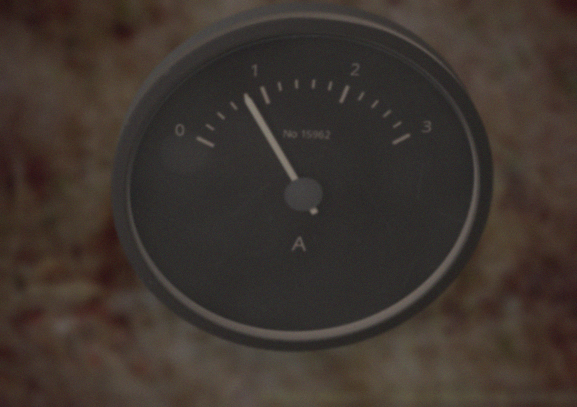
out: **0.8** A
